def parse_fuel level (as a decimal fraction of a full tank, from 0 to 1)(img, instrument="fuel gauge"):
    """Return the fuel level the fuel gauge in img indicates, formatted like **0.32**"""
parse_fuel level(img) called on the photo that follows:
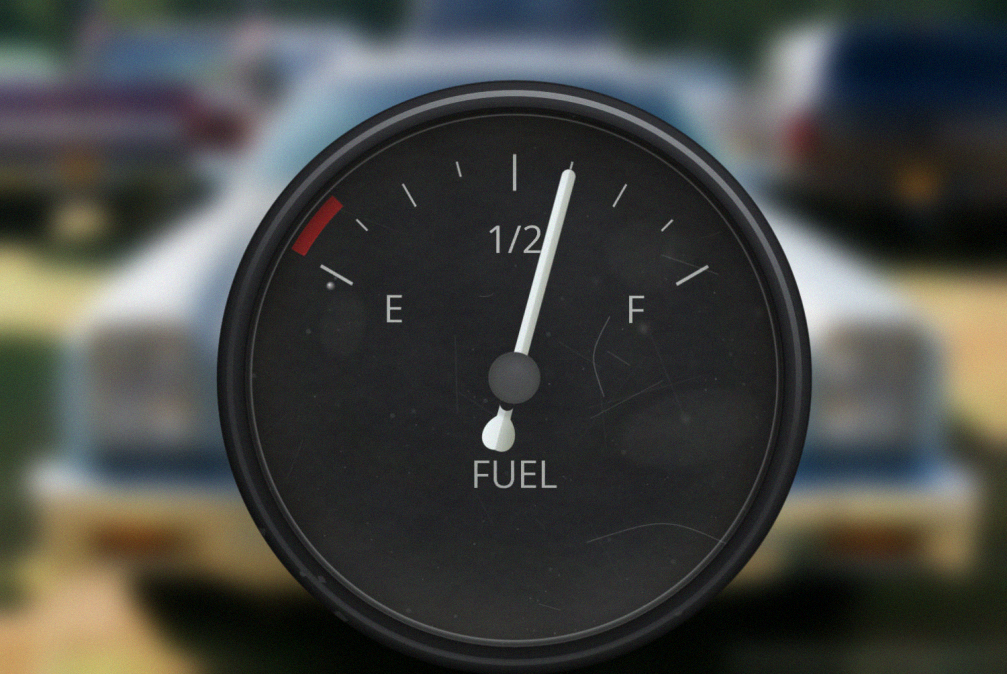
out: **0.625**
